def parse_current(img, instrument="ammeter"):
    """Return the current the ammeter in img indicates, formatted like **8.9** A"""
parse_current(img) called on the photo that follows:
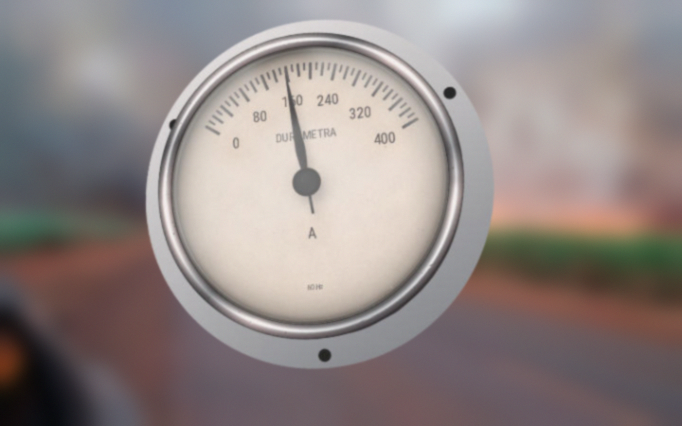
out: **160** A
